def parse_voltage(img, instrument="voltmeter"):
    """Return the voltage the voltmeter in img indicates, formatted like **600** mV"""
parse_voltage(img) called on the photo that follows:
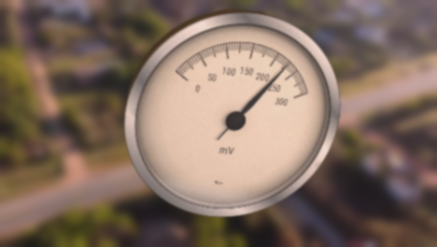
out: **225** mV
